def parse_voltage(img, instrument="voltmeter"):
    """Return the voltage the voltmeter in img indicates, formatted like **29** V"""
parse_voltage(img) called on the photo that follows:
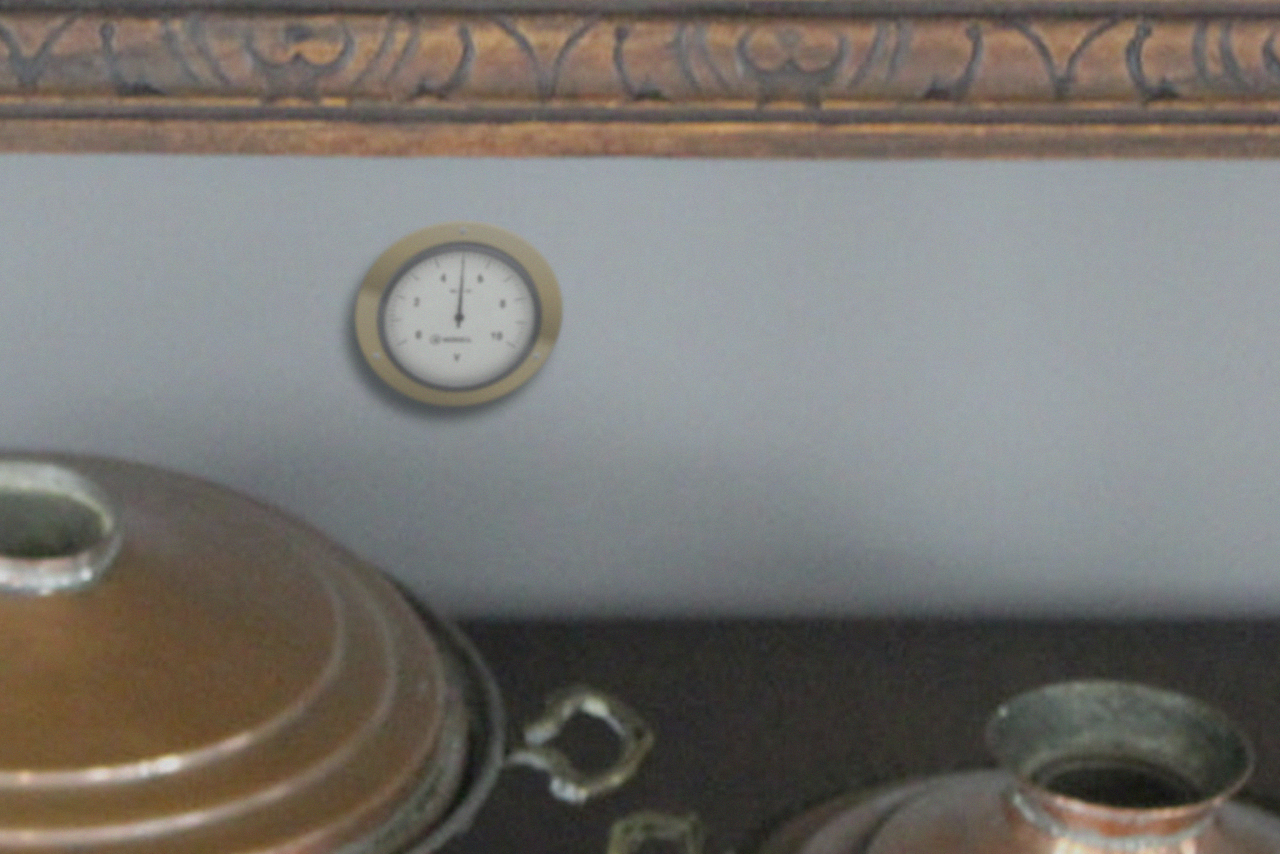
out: **5** V
